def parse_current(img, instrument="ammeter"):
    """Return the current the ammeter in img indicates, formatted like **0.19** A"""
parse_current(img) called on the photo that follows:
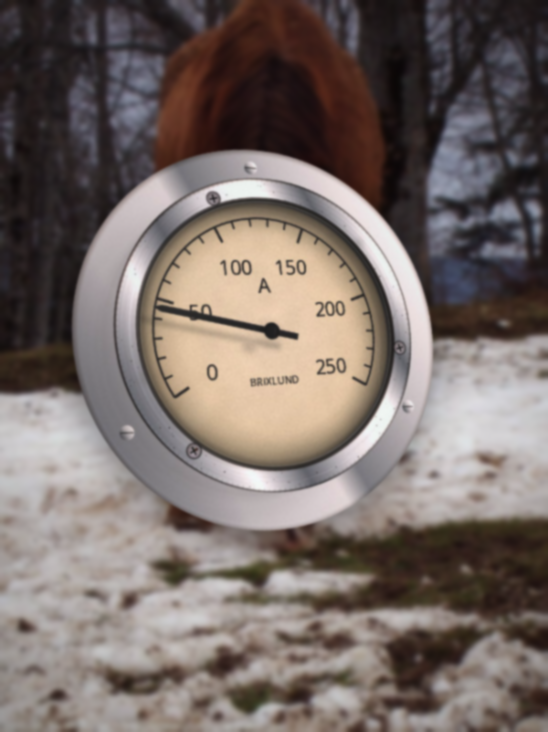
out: **45** A
